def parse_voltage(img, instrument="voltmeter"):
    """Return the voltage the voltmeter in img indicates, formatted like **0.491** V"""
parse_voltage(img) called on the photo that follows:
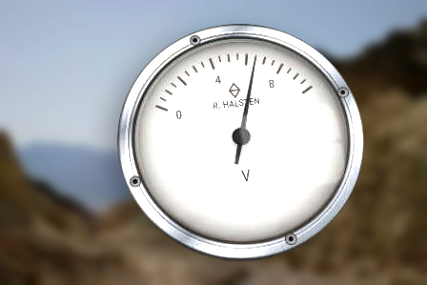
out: **6.5** V
